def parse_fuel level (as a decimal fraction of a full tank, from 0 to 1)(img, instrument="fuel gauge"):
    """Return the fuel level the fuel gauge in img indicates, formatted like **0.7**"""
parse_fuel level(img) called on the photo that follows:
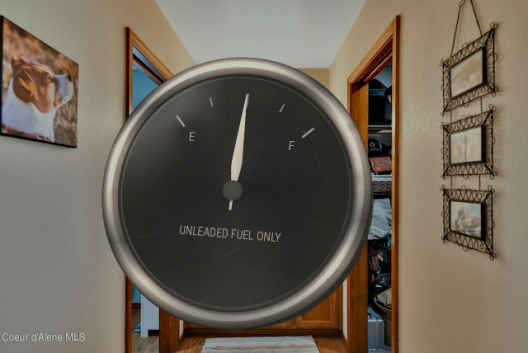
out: **0.5**
